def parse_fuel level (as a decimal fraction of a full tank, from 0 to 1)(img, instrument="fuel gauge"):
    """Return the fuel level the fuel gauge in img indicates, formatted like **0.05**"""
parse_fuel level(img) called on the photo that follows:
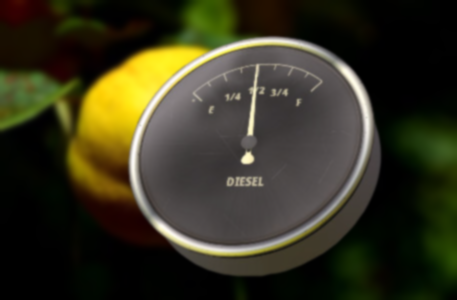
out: **0.5**
